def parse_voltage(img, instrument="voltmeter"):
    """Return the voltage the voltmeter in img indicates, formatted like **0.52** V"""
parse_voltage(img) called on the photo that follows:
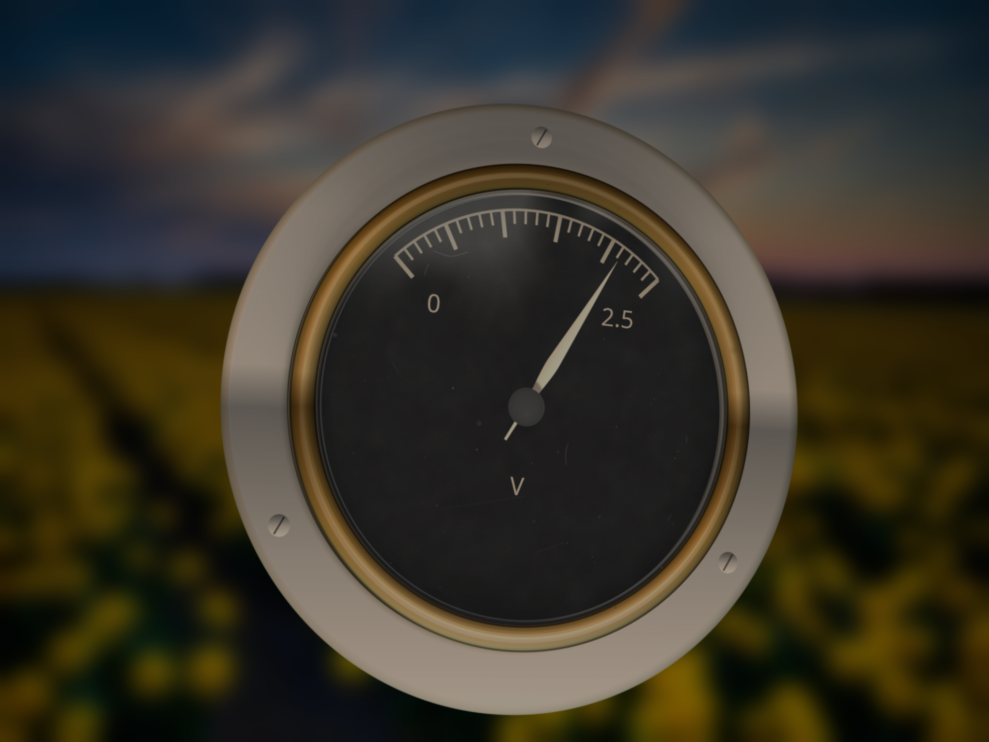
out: **2.1** V
